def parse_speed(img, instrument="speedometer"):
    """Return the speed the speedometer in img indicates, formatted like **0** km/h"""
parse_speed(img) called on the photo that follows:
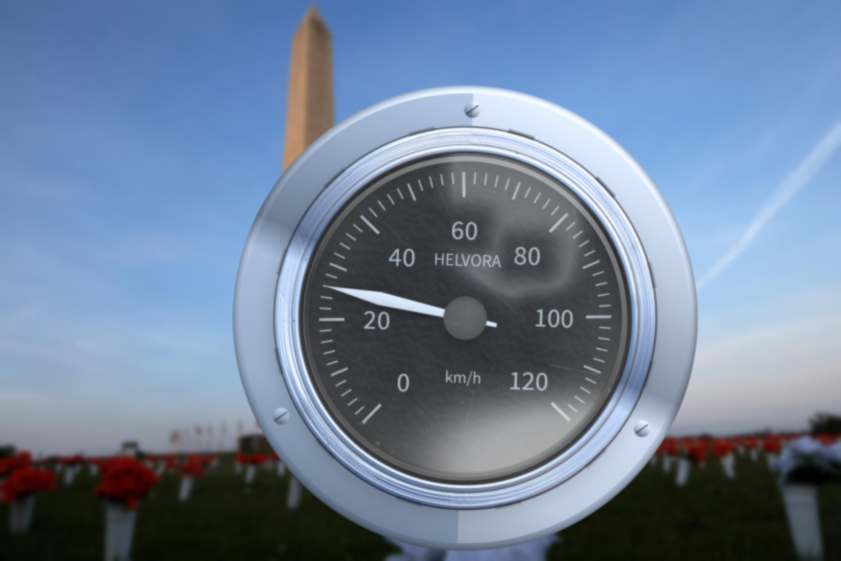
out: **26** km/h
